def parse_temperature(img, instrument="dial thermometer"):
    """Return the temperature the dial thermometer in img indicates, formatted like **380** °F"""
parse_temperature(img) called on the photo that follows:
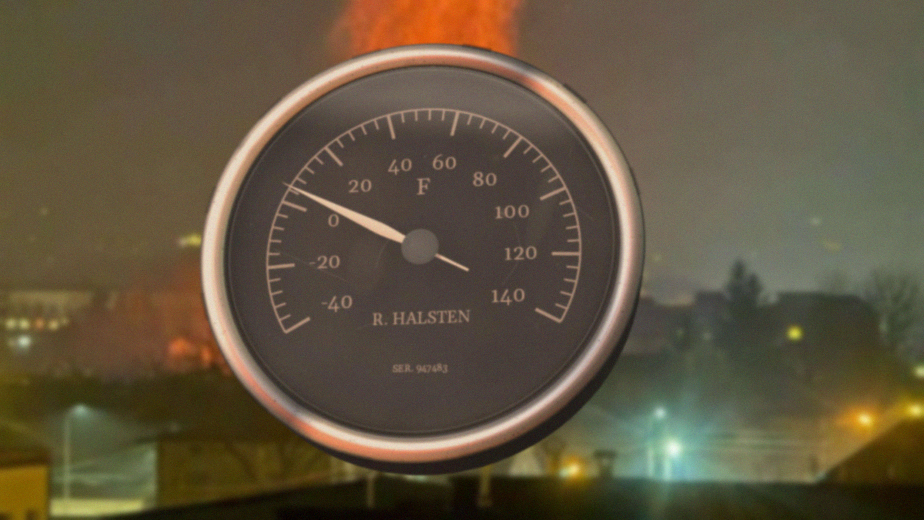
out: **4** °F
